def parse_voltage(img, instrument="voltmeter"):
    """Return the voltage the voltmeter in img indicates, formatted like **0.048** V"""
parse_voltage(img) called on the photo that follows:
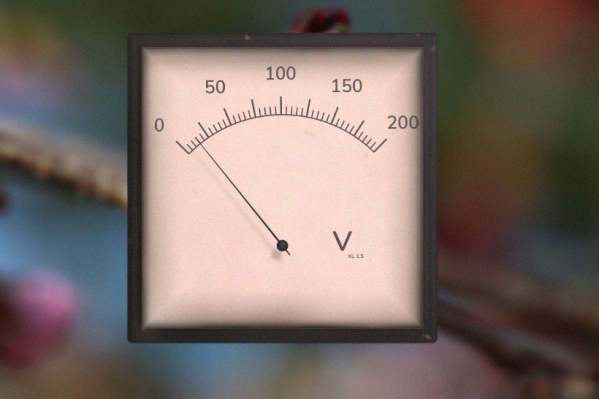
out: **15** V
